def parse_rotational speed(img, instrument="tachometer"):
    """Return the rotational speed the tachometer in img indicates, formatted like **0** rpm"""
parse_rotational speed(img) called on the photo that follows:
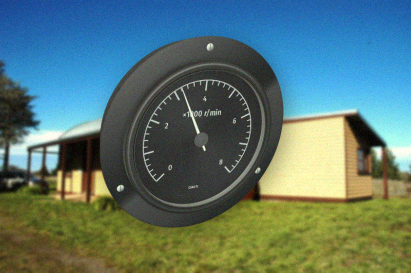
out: **3200** rpm
